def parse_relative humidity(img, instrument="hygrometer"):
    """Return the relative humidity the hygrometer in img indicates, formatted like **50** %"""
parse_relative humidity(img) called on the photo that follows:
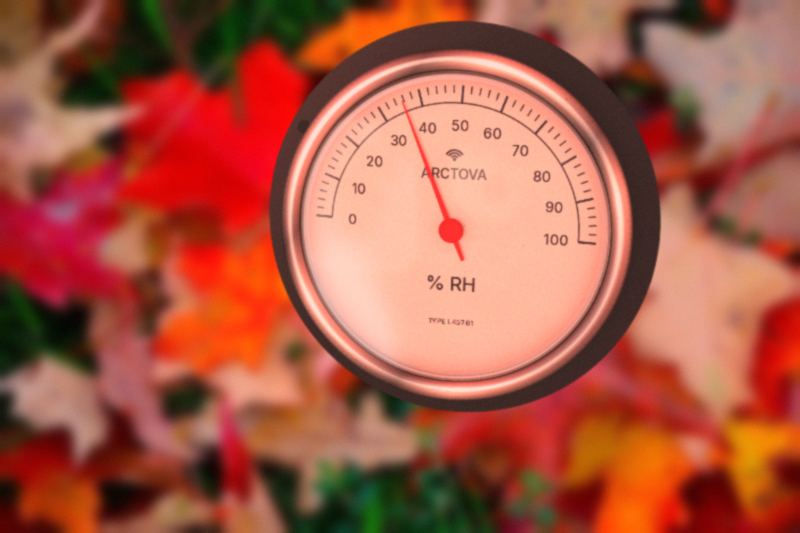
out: **36** %
